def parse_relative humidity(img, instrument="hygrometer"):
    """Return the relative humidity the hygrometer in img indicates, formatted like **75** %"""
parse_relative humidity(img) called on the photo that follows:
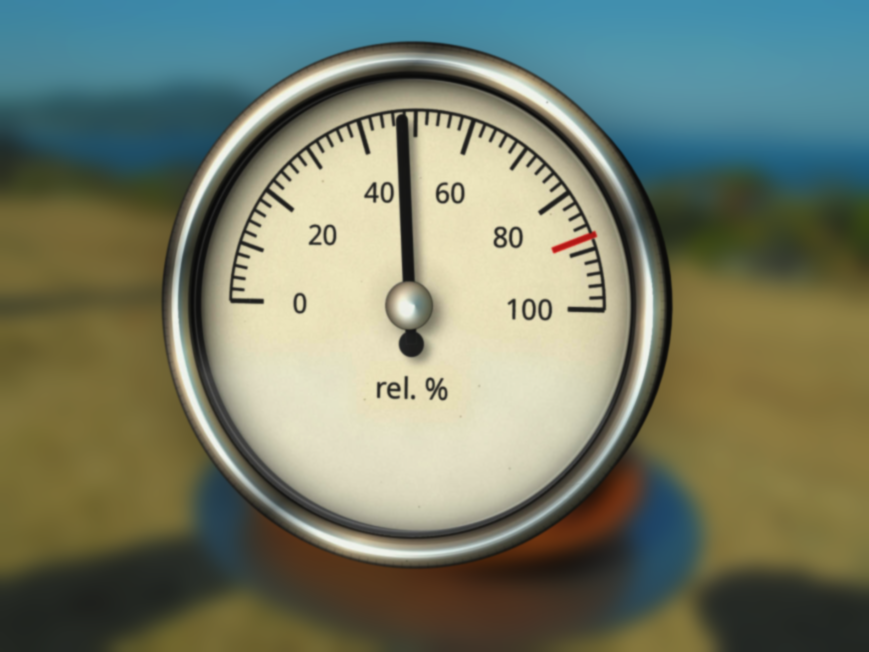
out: **48** %
